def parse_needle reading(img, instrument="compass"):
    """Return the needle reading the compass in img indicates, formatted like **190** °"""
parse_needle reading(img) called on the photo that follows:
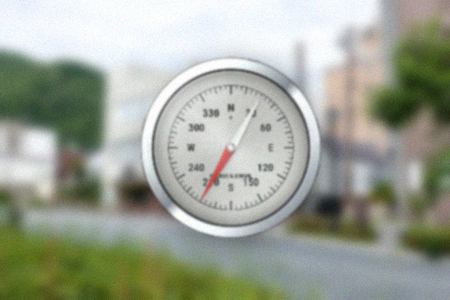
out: **210** °
